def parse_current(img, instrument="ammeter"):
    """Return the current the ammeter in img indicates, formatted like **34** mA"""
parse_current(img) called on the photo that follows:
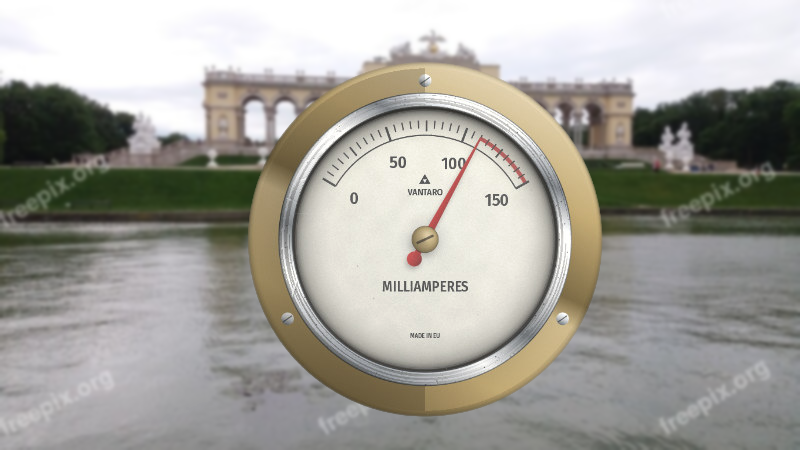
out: **110** mA
